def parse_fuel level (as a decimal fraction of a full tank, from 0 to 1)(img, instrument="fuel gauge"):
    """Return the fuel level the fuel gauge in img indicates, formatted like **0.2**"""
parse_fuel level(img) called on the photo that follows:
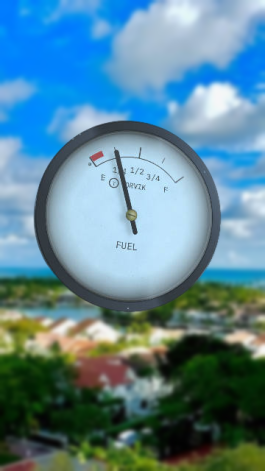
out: **0.25**
